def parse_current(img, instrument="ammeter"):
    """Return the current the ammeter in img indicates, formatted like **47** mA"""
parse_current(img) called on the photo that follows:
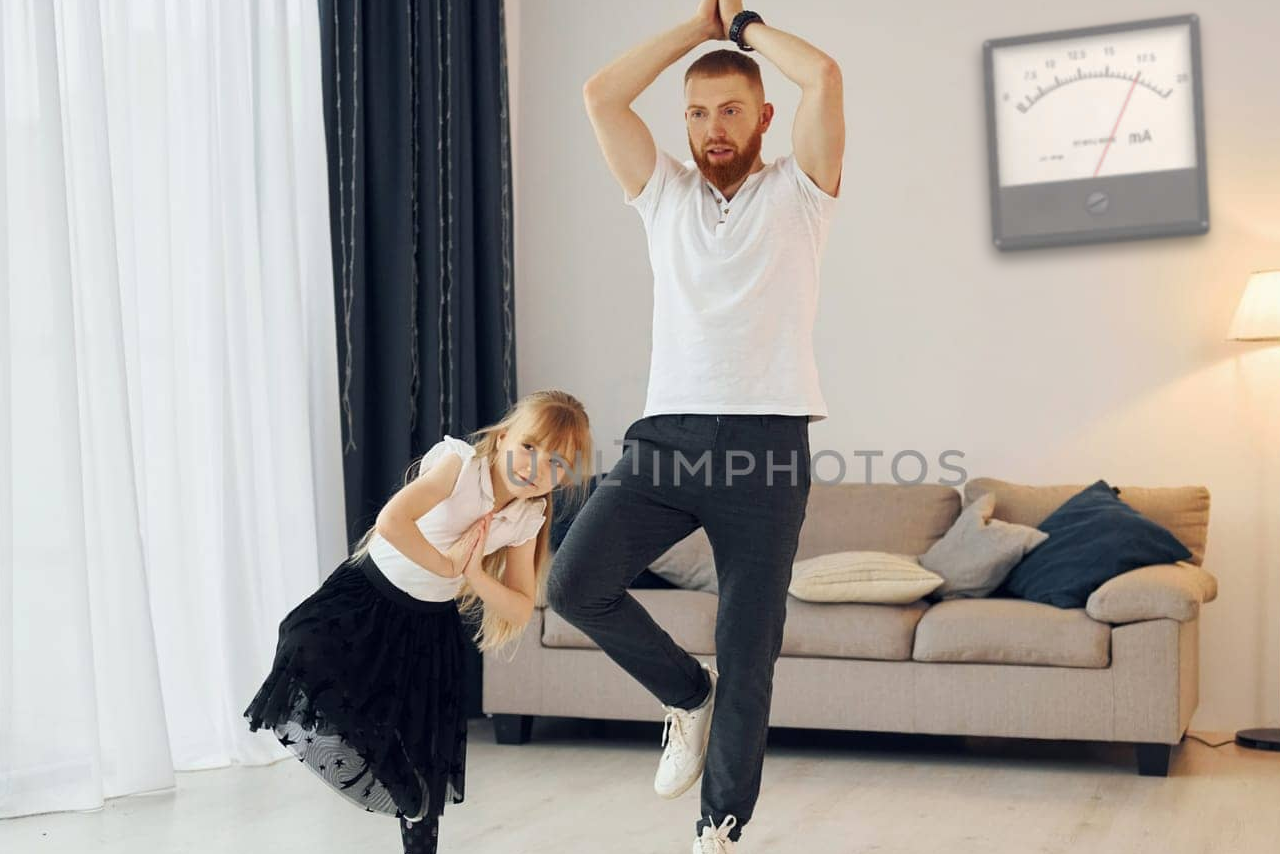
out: **17.5** mA
